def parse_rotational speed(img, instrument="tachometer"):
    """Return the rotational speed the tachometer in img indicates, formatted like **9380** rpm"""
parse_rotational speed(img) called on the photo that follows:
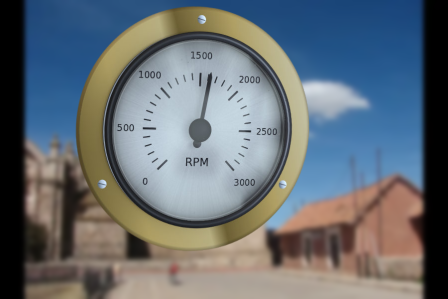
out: **1600** rpm
